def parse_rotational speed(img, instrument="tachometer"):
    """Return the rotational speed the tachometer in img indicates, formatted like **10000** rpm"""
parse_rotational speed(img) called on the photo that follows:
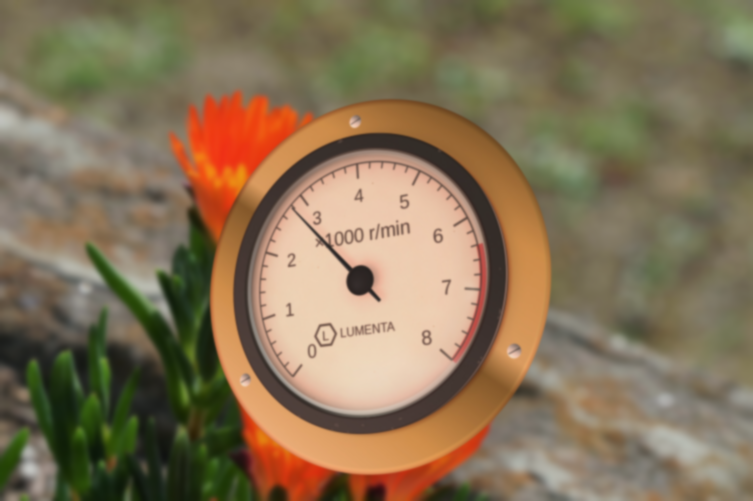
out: **2800** rpm
